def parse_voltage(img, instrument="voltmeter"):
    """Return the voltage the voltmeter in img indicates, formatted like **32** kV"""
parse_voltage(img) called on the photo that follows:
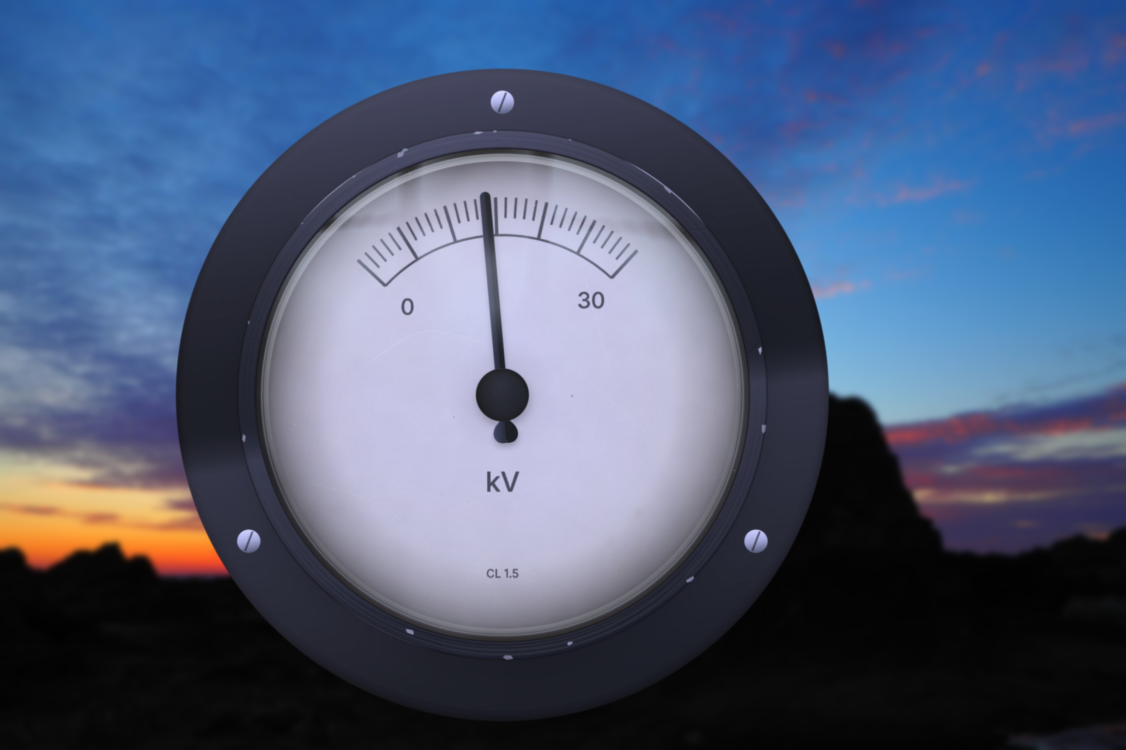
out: **14** kV
